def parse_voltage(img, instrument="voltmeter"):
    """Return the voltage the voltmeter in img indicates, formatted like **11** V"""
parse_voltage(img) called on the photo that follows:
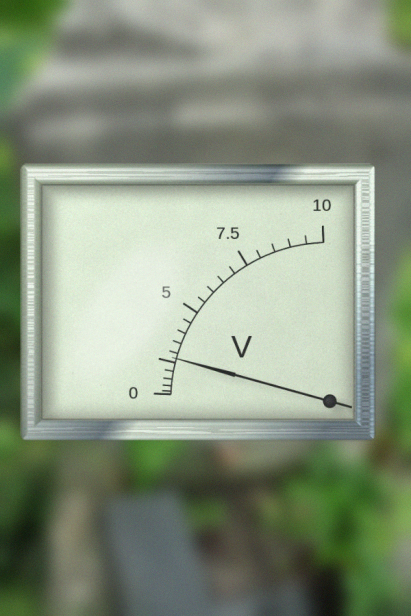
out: **2.75** V
